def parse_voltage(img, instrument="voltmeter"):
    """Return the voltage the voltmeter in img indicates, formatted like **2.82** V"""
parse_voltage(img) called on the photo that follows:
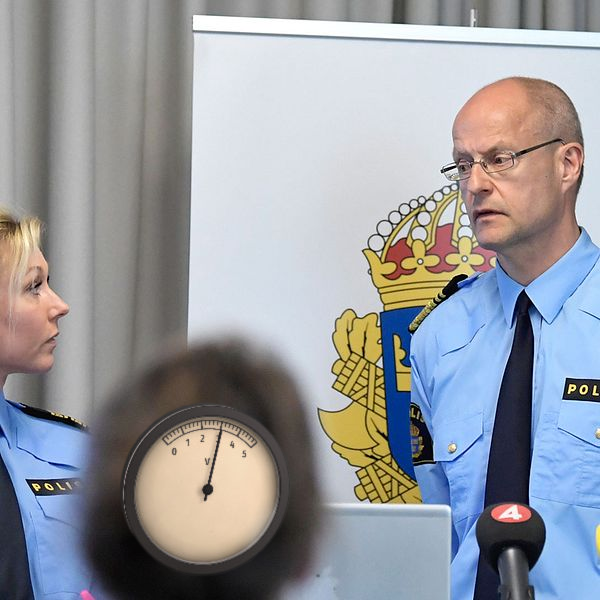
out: **3** V
